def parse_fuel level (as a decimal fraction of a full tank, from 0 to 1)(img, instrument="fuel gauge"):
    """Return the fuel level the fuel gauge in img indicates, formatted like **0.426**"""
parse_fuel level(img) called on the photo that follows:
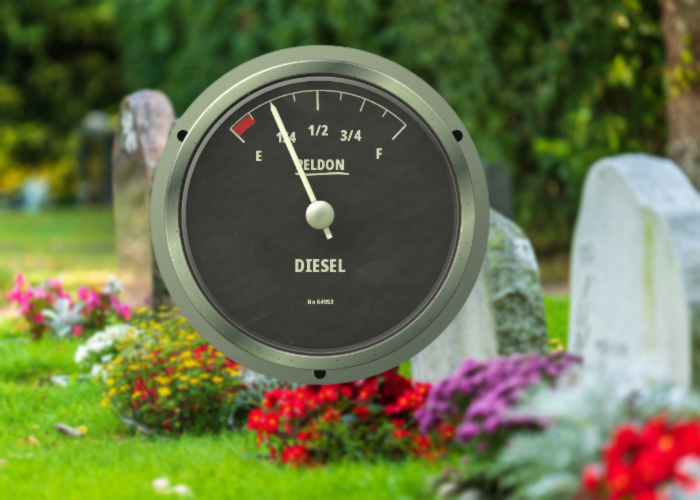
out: **0.25**
